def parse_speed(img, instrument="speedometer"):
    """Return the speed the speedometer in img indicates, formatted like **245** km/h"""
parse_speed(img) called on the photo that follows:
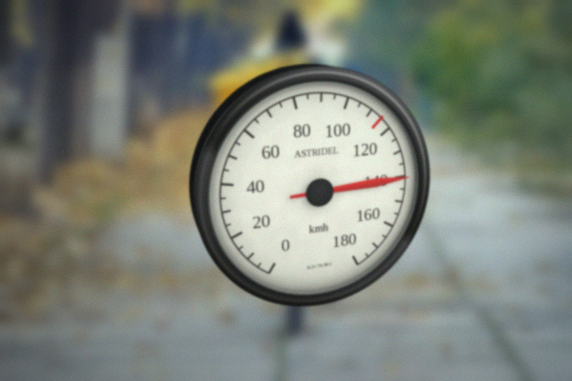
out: **140** km/h
